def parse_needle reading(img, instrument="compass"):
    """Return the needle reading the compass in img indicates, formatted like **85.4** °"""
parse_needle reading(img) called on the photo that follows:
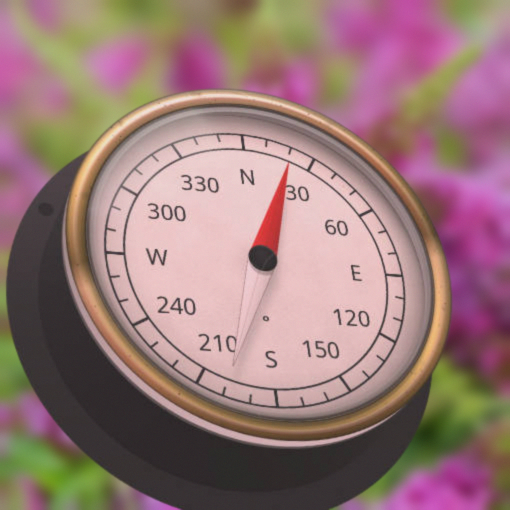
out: **20** °
